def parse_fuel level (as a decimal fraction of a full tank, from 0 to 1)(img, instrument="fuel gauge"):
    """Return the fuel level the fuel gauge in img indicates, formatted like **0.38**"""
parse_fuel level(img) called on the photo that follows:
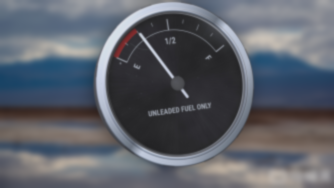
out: **0.25**
